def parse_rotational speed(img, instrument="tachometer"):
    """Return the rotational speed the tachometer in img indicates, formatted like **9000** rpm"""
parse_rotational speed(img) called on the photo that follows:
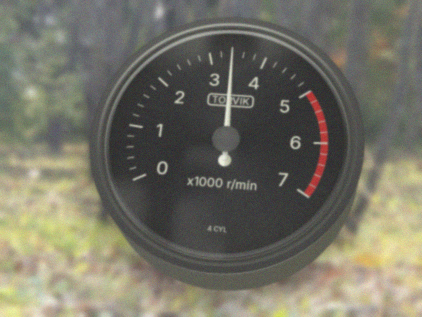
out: **3400** rpm
